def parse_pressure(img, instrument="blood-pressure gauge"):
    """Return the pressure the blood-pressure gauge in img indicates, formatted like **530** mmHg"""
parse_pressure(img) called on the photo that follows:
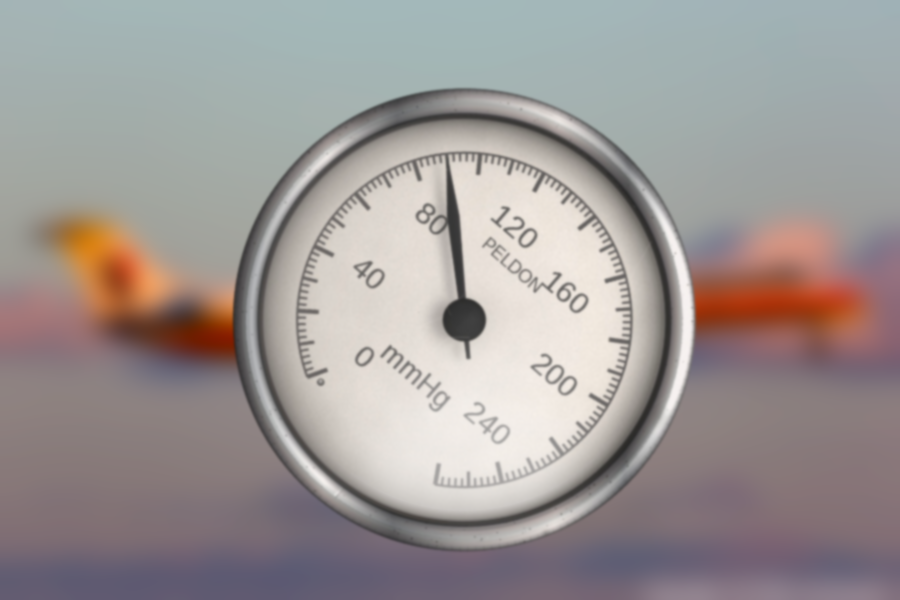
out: **90** mmHg
